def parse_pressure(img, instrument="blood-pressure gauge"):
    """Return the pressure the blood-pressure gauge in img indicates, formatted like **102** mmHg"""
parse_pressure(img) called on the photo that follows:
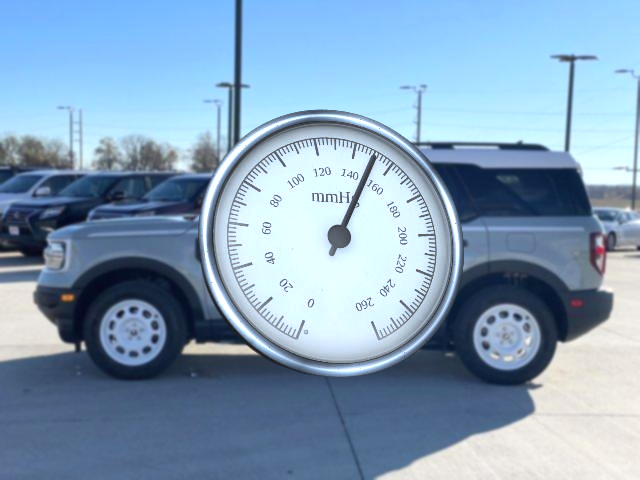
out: **150** mmHg
